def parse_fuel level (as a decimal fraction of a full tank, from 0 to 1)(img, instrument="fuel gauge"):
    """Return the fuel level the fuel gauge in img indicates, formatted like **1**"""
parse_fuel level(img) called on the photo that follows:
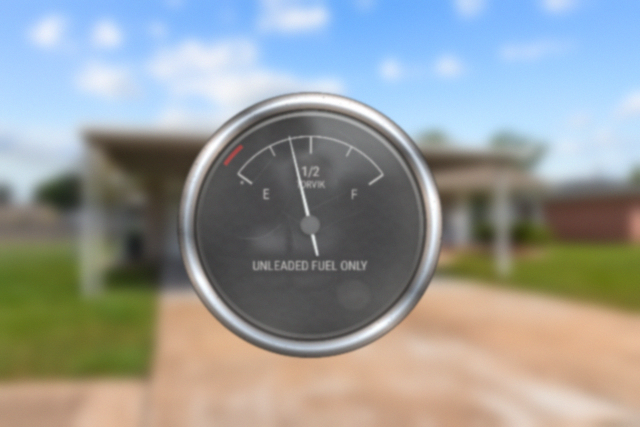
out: **0.375**
